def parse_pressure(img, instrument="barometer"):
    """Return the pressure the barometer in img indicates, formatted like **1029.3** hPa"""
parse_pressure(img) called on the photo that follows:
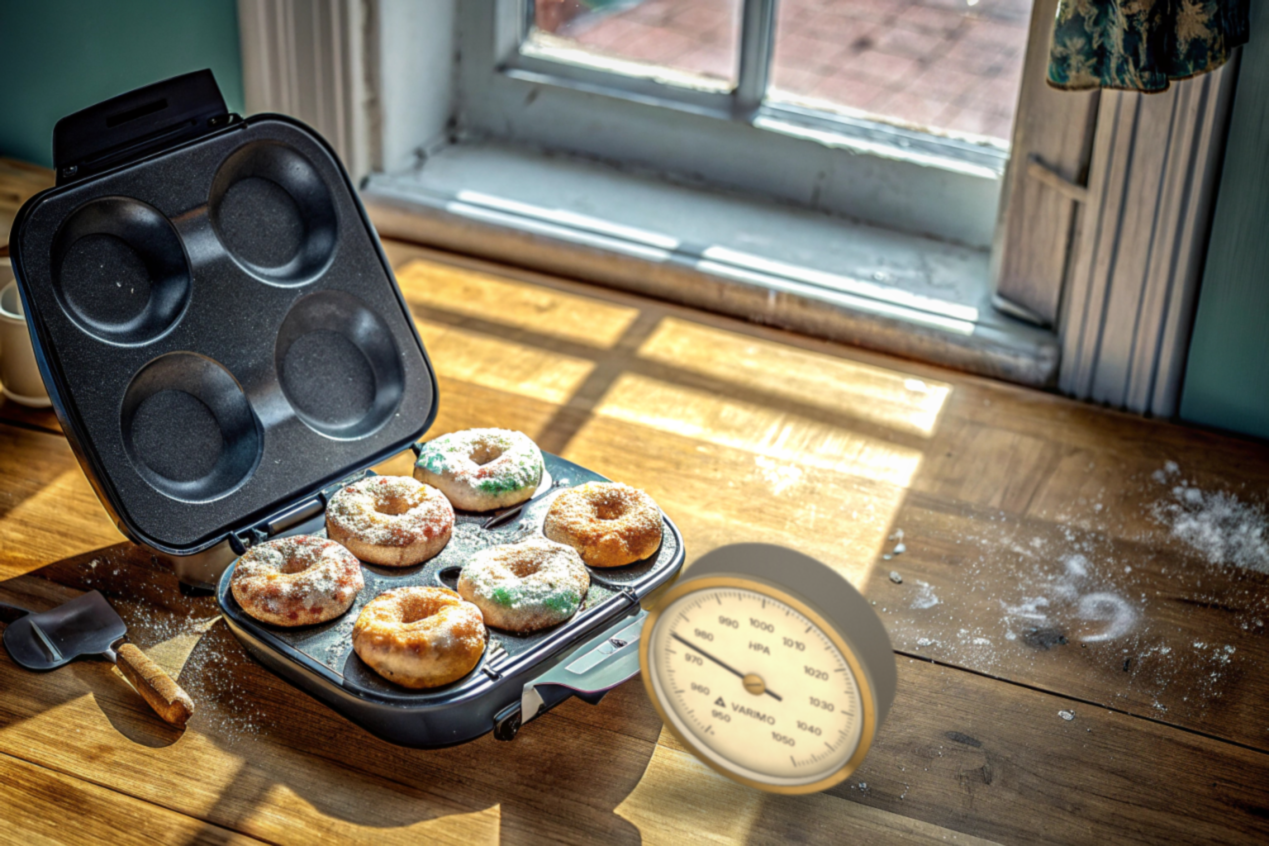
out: **975** hPa
